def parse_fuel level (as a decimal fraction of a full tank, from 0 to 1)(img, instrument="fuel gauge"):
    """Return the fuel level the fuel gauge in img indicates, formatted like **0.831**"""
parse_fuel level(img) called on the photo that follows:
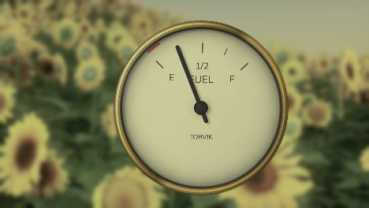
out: **0.25**
